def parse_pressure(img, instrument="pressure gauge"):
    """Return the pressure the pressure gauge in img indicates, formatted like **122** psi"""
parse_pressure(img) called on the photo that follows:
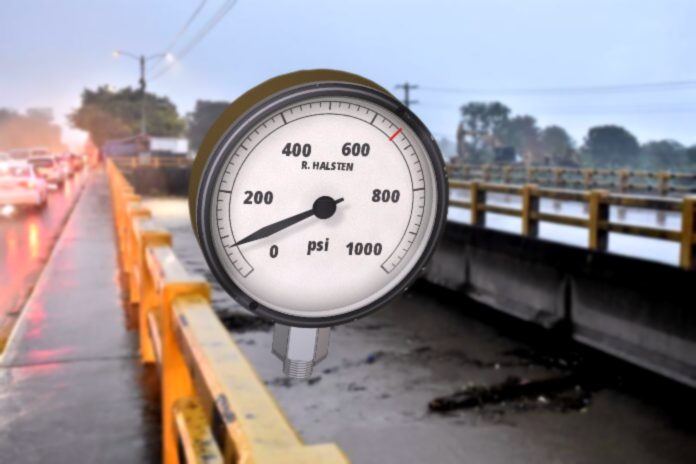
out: **80** psi
